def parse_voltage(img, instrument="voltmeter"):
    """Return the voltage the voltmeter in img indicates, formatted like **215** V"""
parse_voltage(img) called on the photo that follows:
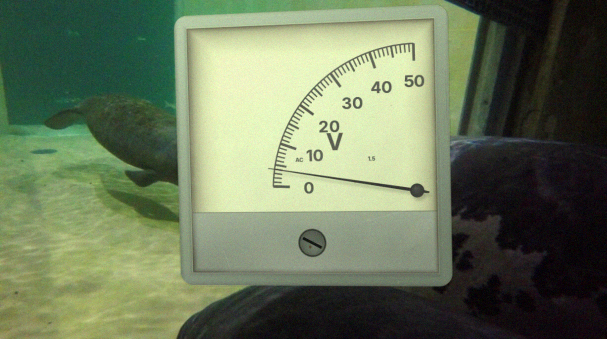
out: **4** V
